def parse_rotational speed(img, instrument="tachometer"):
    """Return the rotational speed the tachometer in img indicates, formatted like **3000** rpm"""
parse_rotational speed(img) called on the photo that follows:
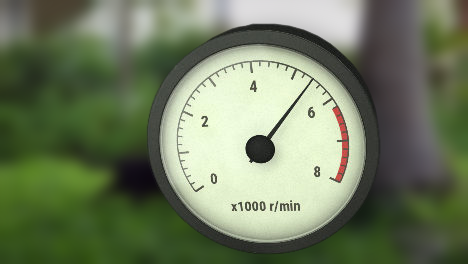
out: **5400** rpm
